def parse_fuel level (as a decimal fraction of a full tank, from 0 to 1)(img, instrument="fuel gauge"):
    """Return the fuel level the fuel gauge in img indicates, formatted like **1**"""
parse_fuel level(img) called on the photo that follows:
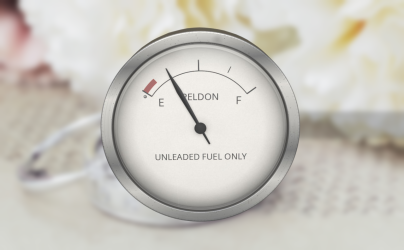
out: **0.25**
